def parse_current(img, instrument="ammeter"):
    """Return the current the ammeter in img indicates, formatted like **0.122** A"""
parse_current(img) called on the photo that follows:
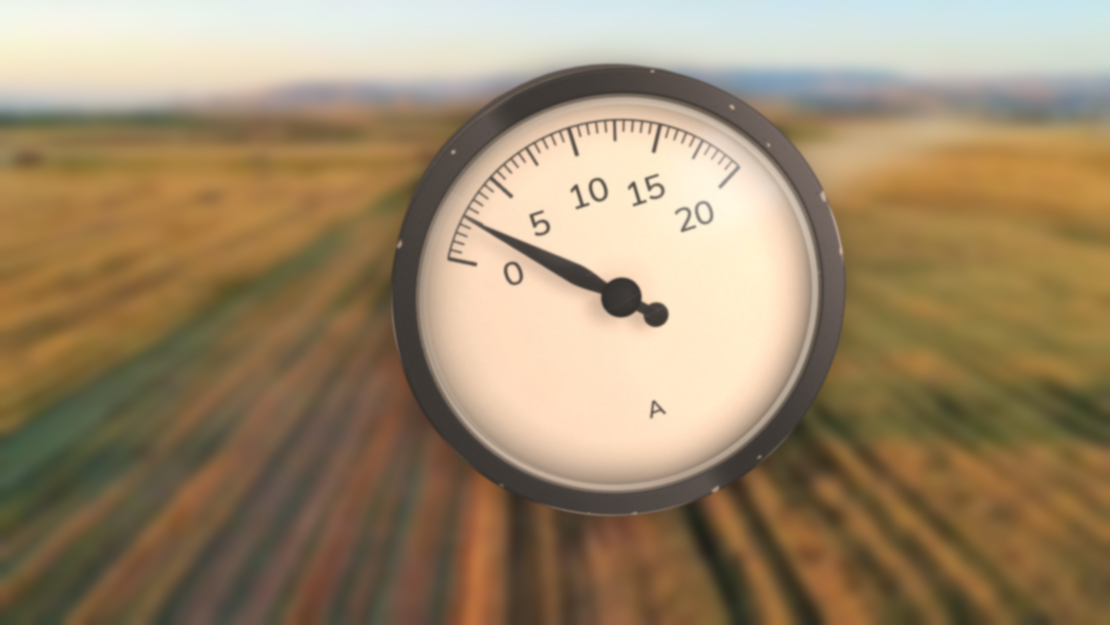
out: **2.5** A
